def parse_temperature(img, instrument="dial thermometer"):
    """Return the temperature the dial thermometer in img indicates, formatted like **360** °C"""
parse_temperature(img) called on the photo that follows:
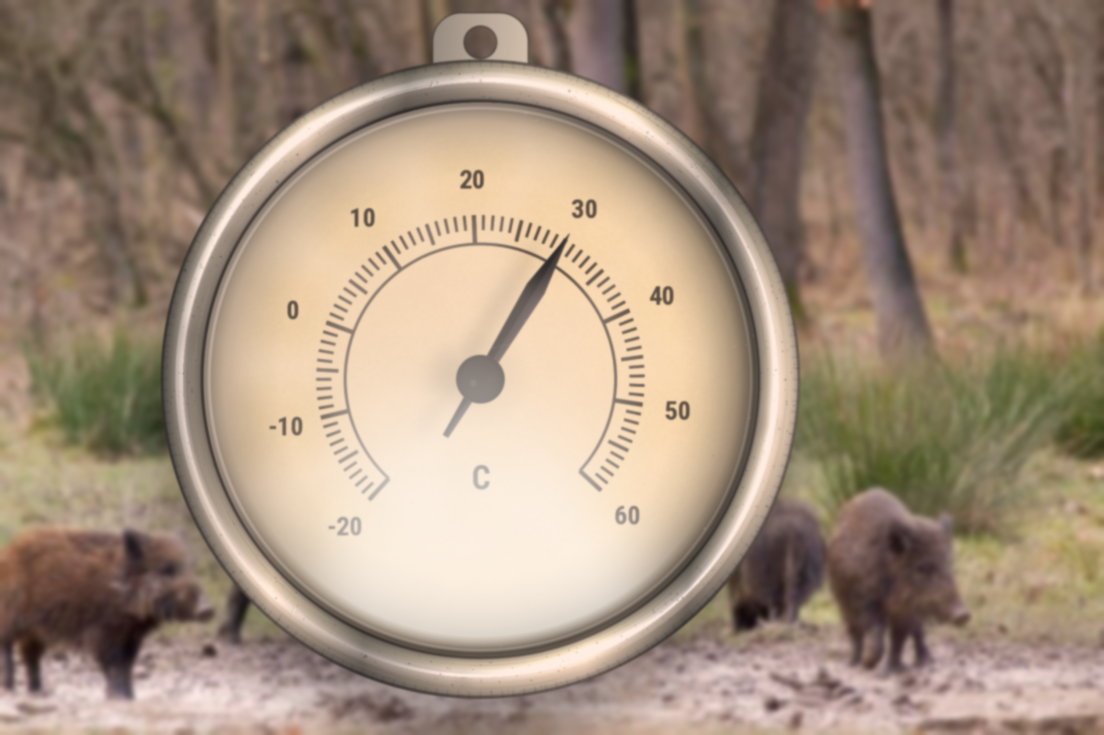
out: **30** °C
